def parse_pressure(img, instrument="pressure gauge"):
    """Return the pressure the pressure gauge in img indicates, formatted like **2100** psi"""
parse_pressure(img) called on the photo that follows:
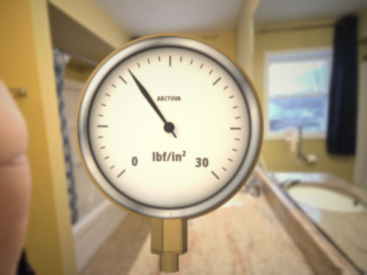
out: **11** psi
